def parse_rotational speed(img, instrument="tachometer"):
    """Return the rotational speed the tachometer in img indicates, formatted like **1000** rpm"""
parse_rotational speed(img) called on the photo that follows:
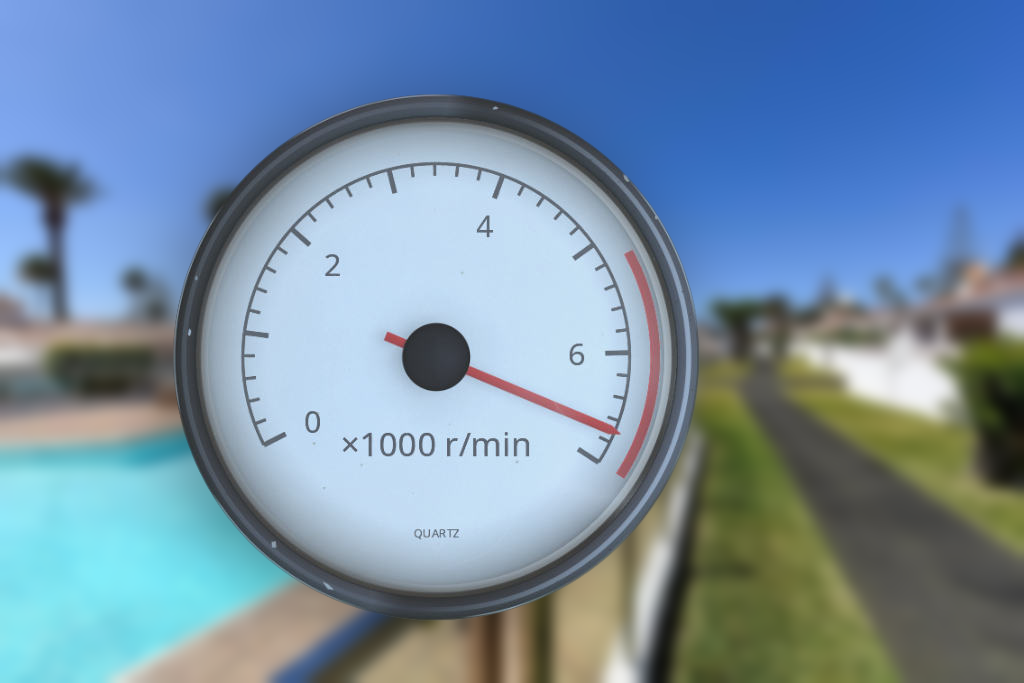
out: **6700** rpm
